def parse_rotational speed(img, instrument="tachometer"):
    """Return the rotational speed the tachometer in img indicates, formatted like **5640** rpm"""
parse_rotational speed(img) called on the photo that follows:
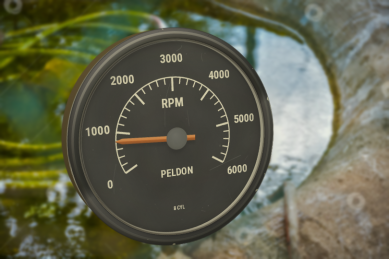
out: **800** rpm
